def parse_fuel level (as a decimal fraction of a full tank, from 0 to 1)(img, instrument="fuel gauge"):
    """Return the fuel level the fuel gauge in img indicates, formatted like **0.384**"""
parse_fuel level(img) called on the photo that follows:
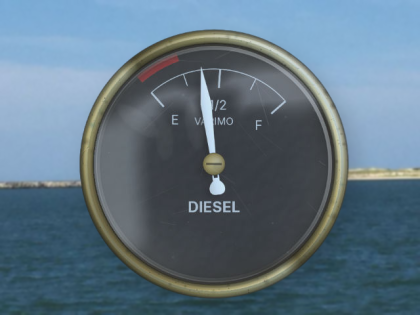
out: **0.375**
